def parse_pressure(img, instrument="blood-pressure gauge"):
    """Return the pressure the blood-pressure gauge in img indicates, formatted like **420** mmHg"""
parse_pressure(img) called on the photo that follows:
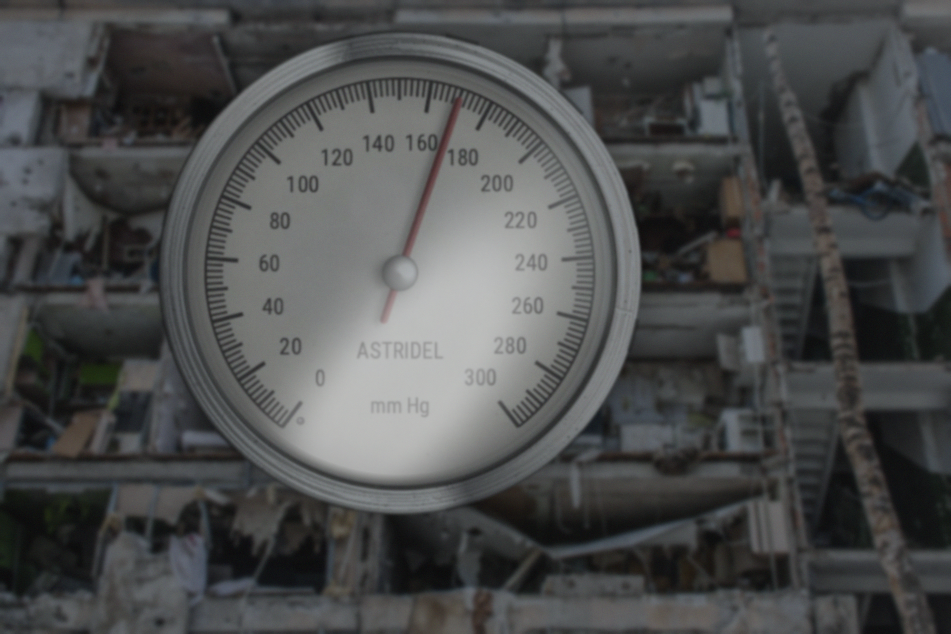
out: **170** mmHg
